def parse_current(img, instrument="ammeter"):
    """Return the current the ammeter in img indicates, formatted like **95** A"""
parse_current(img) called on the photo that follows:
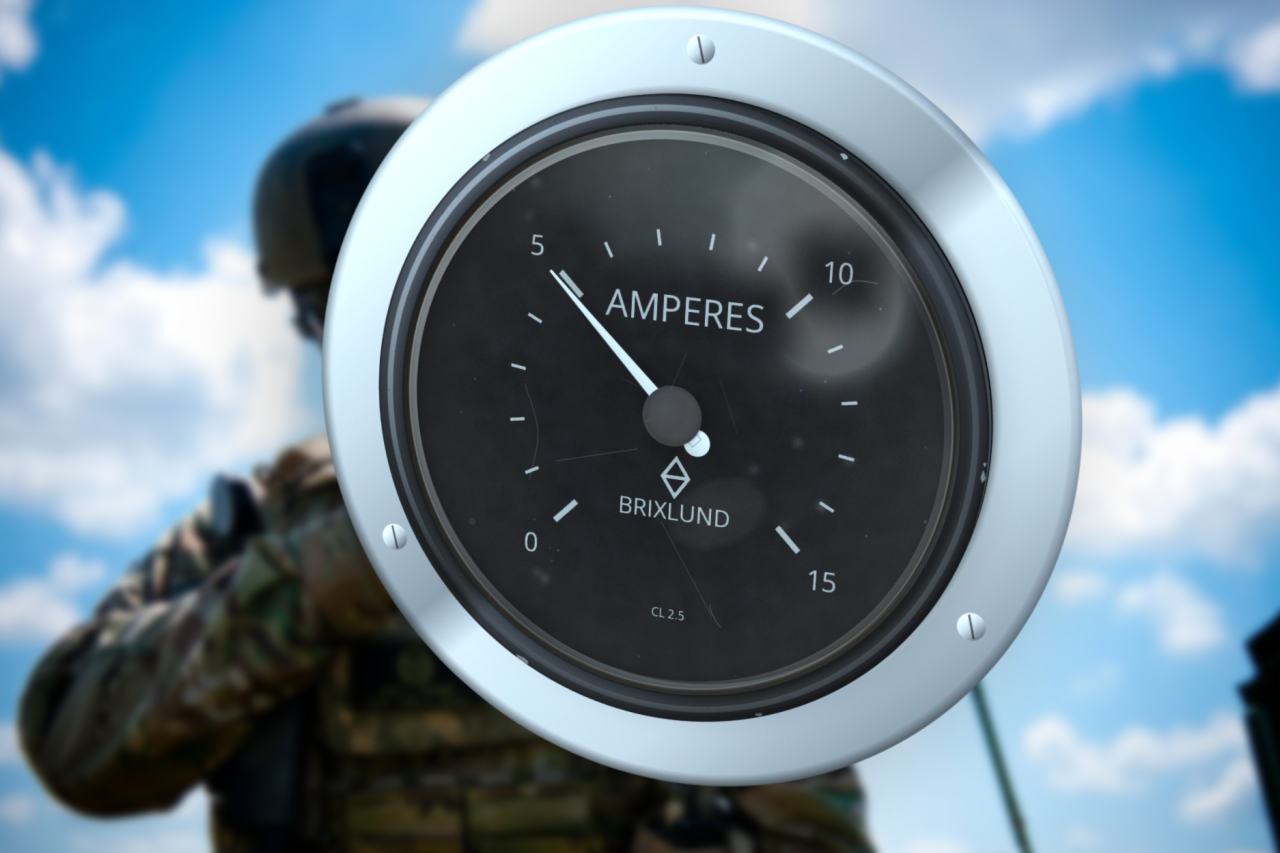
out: **5** A
